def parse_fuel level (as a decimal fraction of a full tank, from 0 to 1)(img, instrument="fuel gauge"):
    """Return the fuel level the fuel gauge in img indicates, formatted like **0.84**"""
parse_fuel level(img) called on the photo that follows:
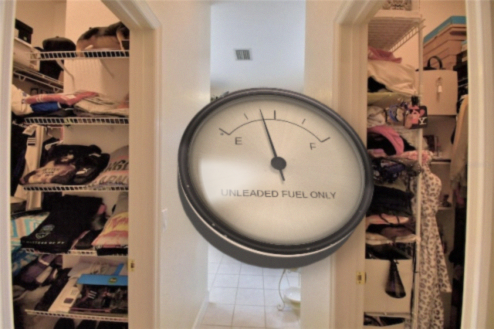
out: **0.375**
